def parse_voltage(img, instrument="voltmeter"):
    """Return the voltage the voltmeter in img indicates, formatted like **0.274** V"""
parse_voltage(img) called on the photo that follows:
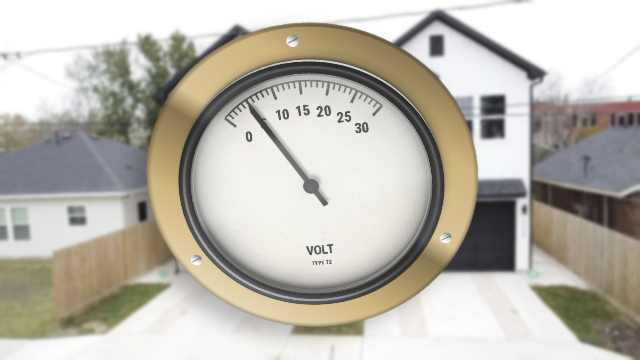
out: **5** V
